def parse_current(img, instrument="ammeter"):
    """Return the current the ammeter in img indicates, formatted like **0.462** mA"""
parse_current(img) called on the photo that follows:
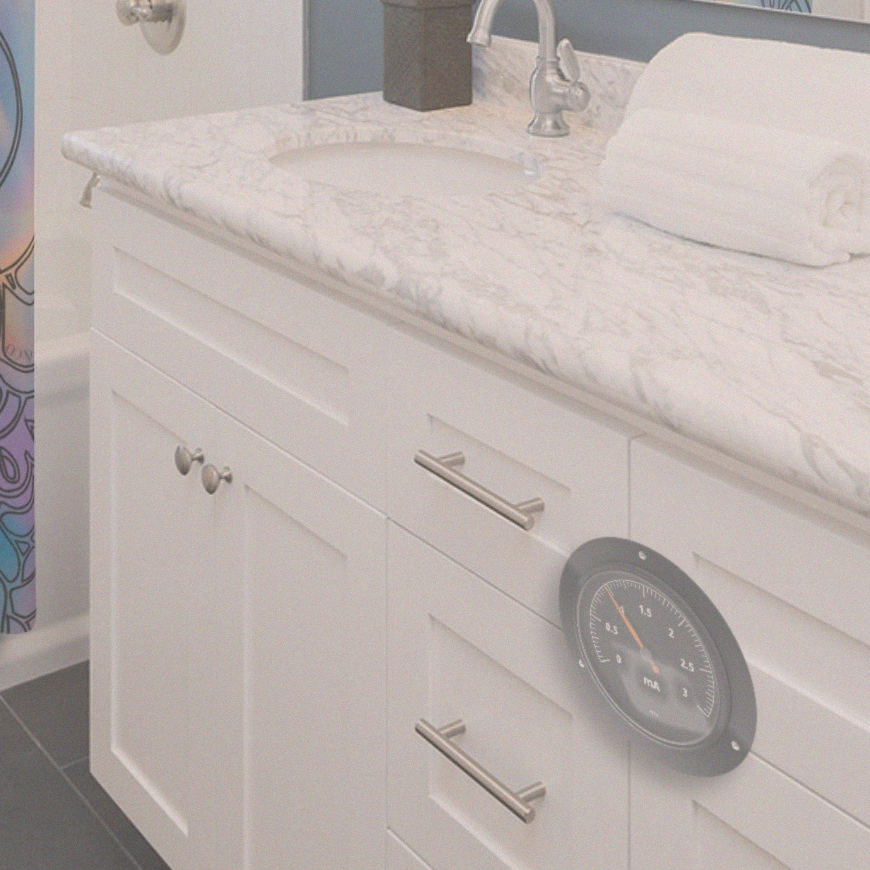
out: **1** mA
